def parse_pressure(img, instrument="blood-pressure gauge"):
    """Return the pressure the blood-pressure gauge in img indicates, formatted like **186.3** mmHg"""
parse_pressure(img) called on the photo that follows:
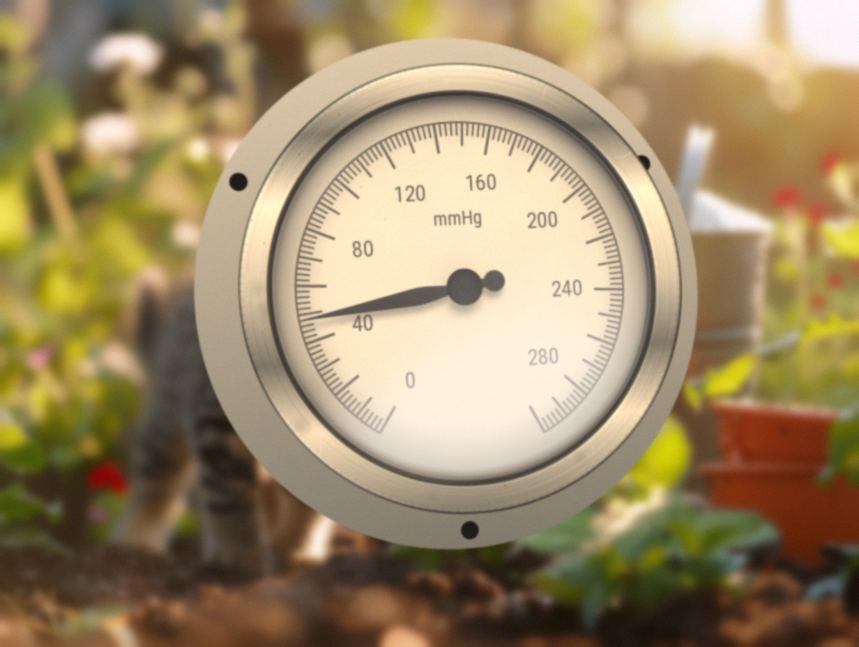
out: **48** mmHg
